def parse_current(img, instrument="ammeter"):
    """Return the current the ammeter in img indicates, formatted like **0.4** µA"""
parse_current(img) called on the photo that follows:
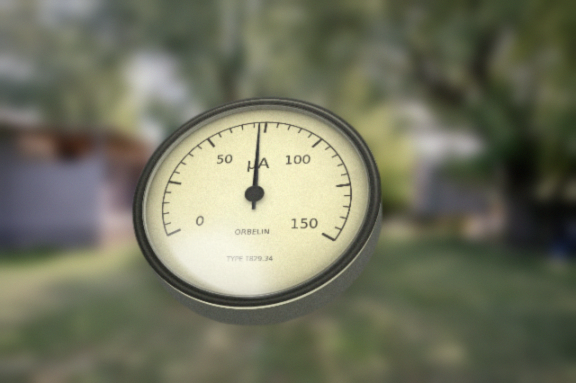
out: **72.5** µA
